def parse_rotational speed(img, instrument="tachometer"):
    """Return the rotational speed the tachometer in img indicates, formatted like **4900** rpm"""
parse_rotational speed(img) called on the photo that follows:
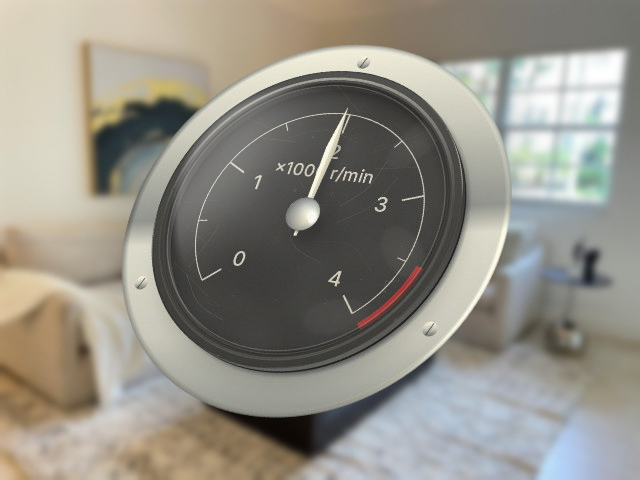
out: **2000** rpm
